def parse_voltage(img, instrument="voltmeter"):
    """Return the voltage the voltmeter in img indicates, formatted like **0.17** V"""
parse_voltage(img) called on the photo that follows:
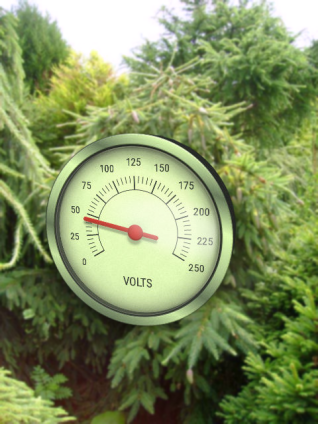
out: **45** V
